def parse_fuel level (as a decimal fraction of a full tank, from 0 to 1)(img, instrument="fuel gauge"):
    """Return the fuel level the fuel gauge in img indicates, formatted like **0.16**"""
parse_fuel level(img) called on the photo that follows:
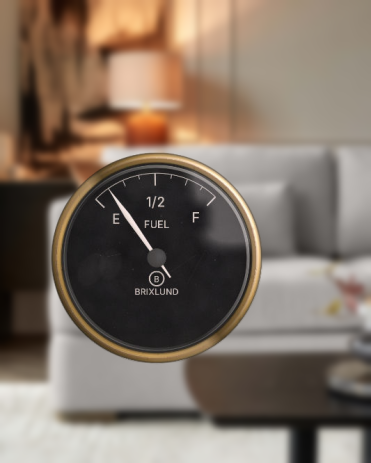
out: **0.125**
